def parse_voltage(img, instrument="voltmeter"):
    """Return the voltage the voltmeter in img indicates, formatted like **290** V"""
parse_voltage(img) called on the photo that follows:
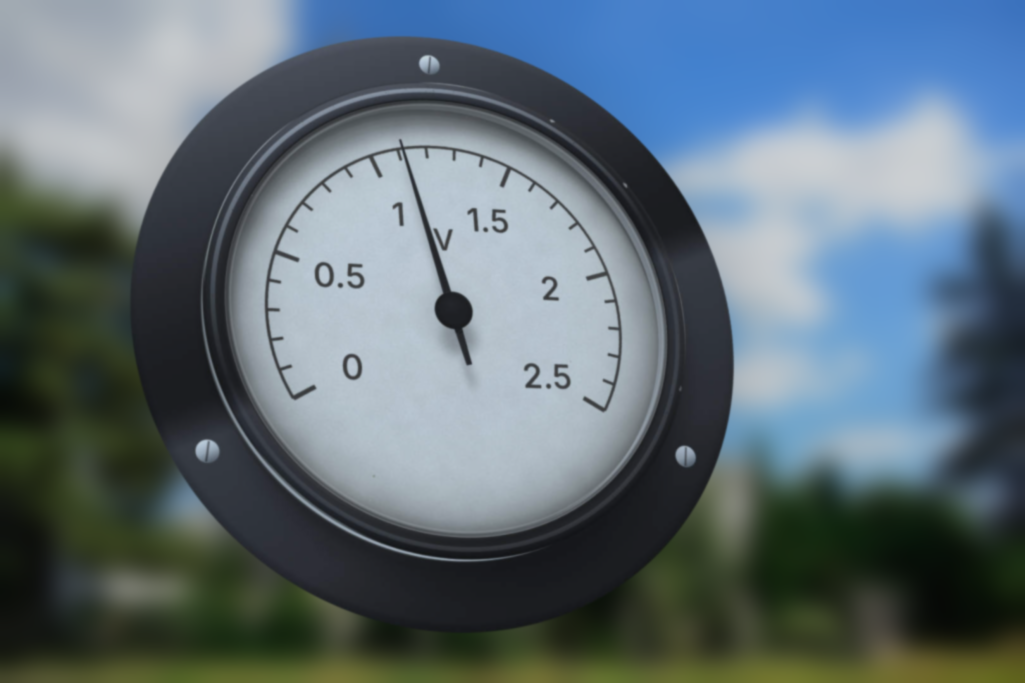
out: **1.1** V
